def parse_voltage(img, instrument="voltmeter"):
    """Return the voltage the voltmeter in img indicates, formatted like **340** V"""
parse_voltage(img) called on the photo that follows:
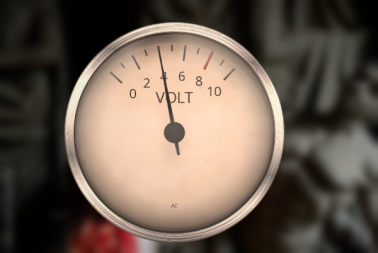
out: **4** V
